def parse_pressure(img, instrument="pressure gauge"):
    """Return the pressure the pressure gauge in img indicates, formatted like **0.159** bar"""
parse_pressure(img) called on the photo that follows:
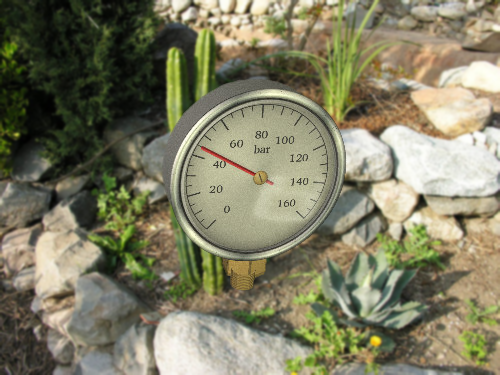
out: **45** bar
